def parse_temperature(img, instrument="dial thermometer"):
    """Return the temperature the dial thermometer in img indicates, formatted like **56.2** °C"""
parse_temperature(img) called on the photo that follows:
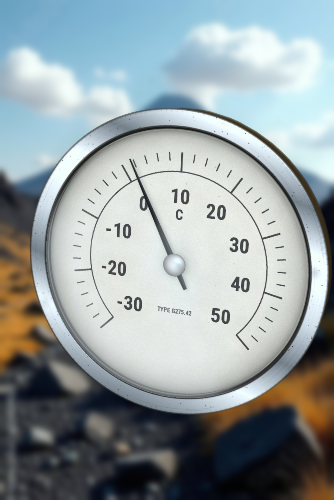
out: **2** °C
